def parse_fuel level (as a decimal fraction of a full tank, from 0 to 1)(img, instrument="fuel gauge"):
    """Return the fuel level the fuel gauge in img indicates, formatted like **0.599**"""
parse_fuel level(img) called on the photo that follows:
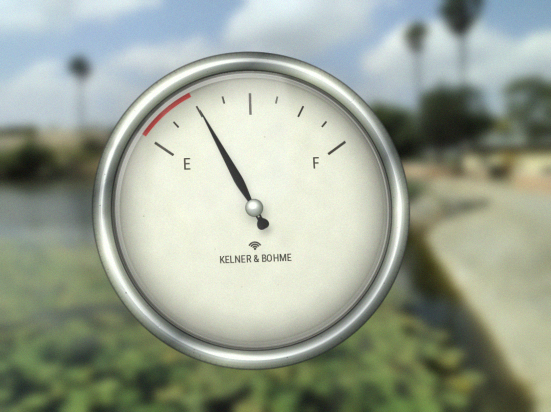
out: **0.25**
